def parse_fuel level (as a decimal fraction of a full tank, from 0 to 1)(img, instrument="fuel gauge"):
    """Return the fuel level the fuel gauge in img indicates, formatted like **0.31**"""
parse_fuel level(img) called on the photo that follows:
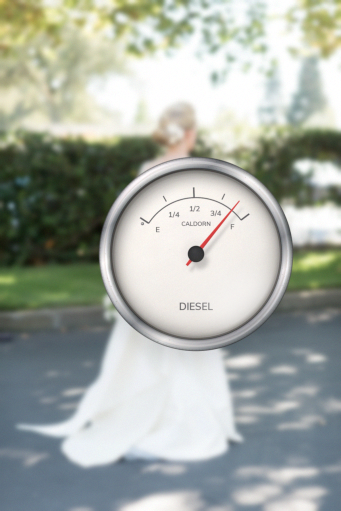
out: **0.875**
